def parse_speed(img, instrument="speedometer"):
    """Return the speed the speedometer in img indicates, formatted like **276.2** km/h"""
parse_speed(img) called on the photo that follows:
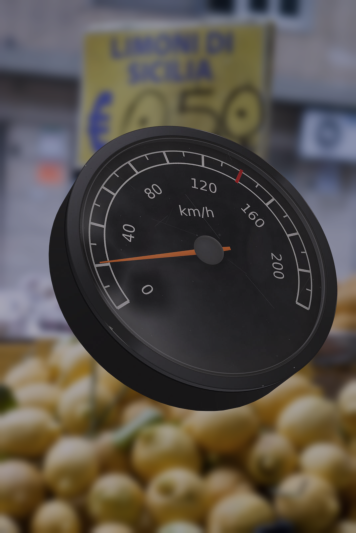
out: **20** km/h
